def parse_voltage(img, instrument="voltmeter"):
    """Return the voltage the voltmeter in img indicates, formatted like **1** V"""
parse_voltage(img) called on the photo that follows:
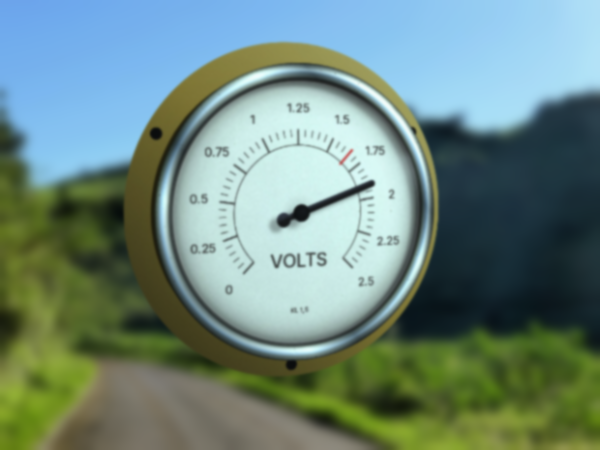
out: **1.9** V
